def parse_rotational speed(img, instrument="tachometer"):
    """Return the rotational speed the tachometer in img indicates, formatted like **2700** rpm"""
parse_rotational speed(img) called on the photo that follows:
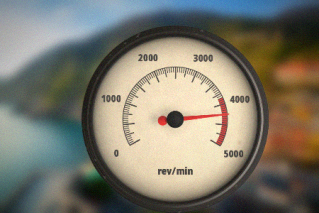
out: **4250** rpm
